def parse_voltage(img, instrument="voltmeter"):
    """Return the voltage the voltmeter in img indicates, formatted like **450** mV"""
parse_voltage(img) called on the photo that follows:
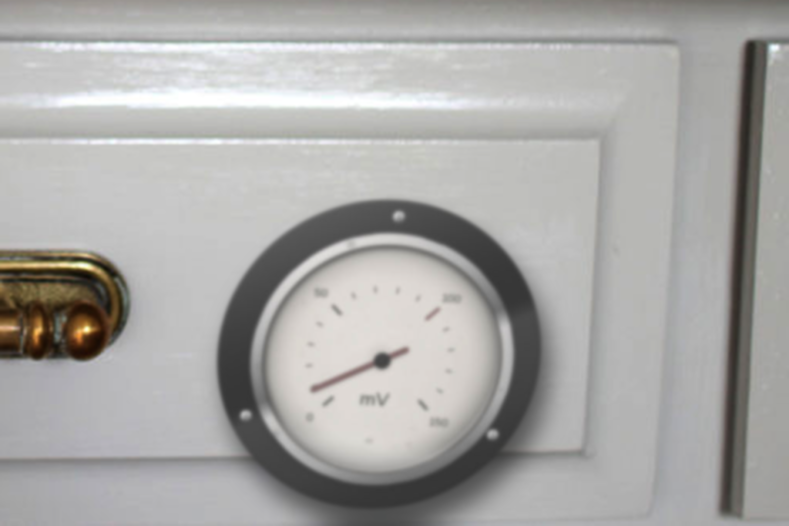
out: **10** mV
